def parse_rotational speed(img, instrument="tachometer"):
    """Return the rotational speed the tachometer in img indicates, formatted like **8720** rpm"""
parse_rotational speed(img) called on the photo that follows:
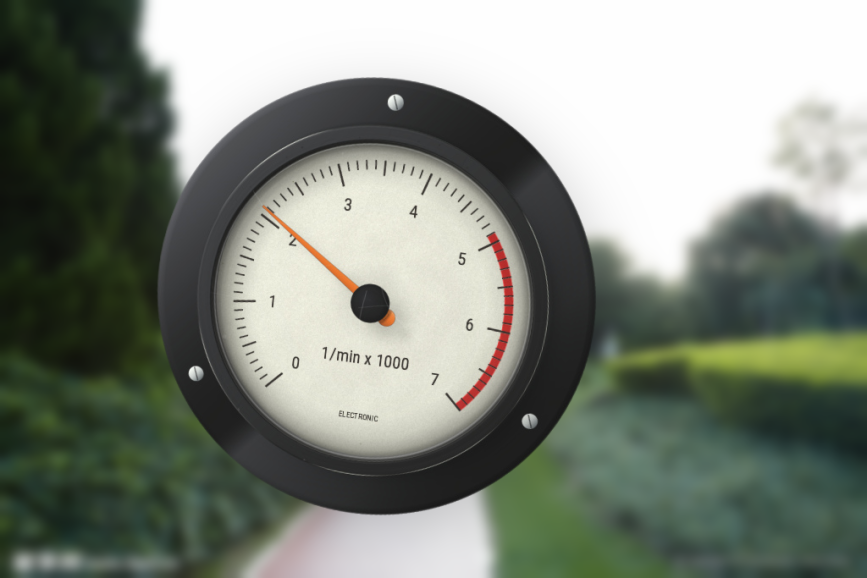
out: **2100** rpm
